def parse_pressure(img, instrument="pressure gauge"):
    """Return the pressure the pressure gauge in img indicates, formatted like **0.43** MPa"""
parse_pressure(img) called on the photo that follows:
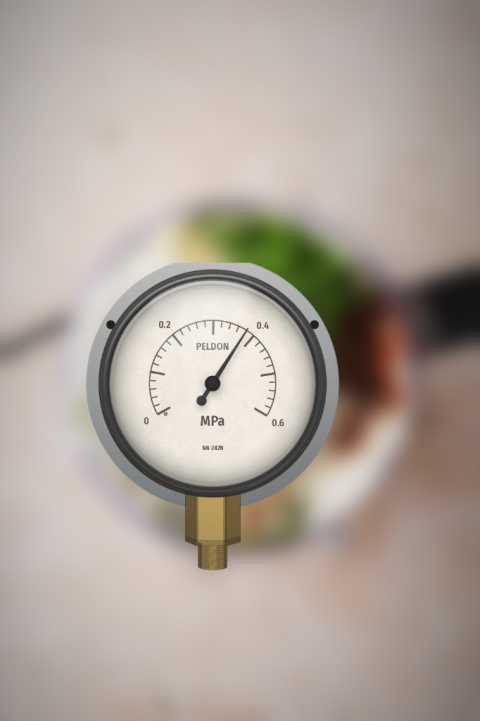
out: **0.38** MPa
